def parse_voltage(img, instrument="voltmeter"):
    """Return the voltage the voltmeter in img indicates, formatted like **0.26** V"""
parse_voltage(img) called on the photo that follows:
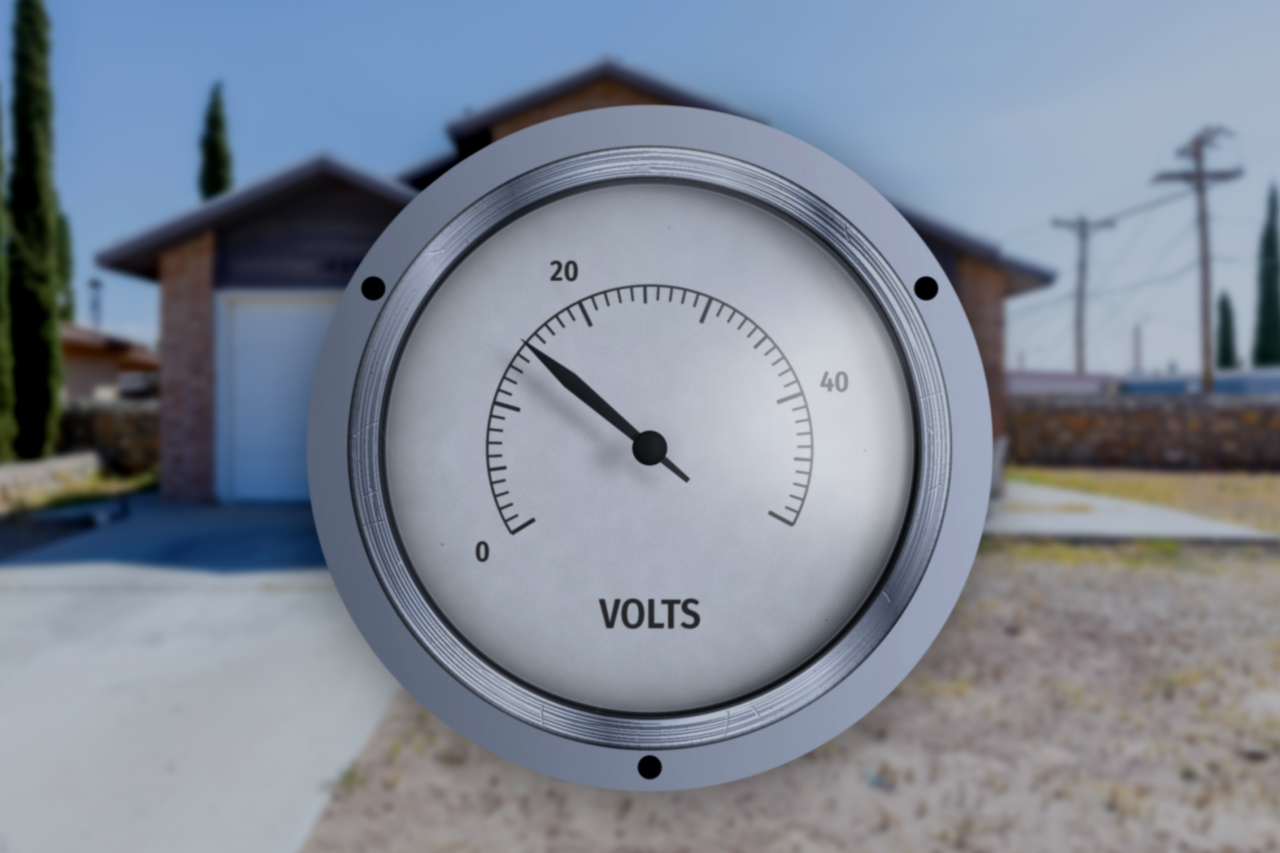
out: **15** V
